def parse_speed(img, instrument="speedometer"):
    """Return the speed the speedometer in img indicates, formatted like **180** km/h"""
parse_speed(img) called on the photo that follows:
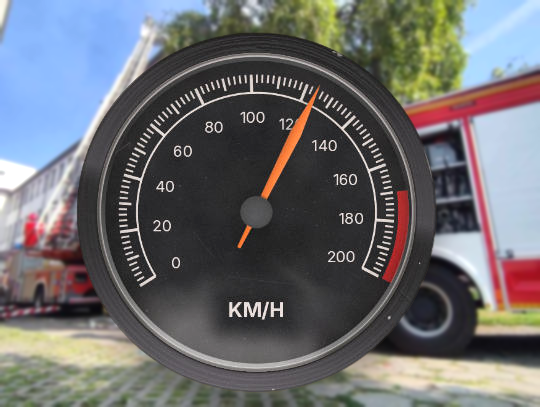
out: **124** km/h
